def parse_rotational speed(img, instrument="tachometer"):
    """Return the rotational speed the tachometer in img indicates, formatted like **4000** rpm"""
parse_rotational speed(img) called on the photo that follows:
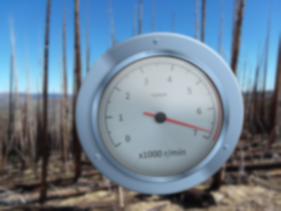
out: **6750** rpm
